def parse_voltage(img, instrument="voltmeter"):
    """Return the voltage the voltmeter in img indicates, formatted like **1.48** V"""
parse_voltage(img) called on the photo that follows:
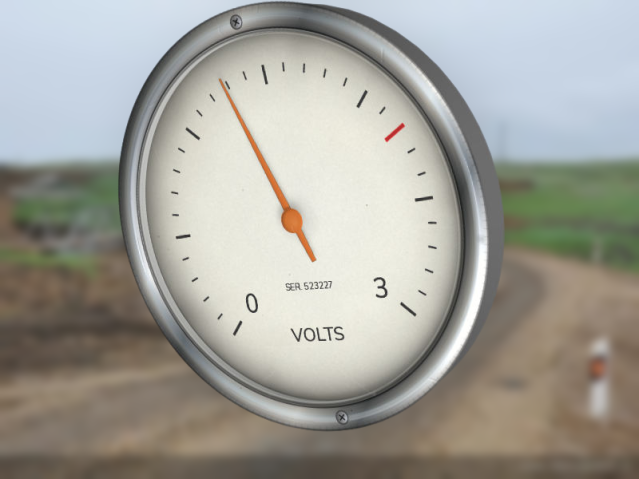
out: **1.3** V
